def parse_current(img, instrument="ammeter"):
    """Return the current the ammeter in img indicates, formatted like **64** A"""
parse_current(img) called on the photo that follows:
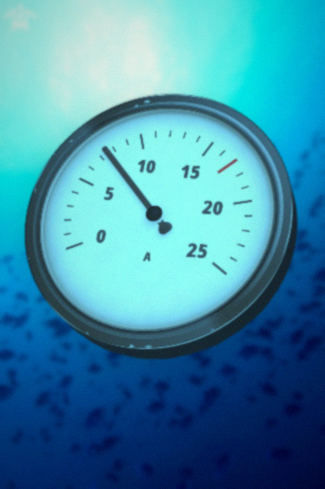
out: **7.5** A
